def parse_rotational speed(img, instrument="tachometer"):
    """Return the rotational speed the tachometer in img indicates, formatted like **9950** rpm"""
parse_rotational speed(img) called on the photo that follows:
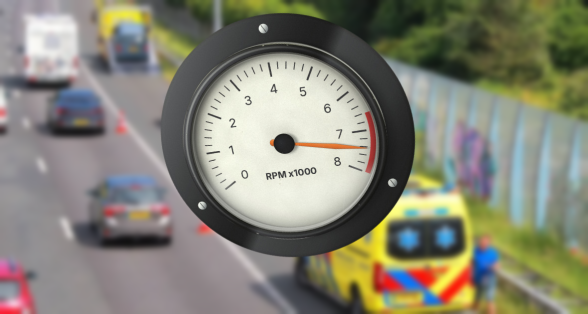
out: **7400** rpm
